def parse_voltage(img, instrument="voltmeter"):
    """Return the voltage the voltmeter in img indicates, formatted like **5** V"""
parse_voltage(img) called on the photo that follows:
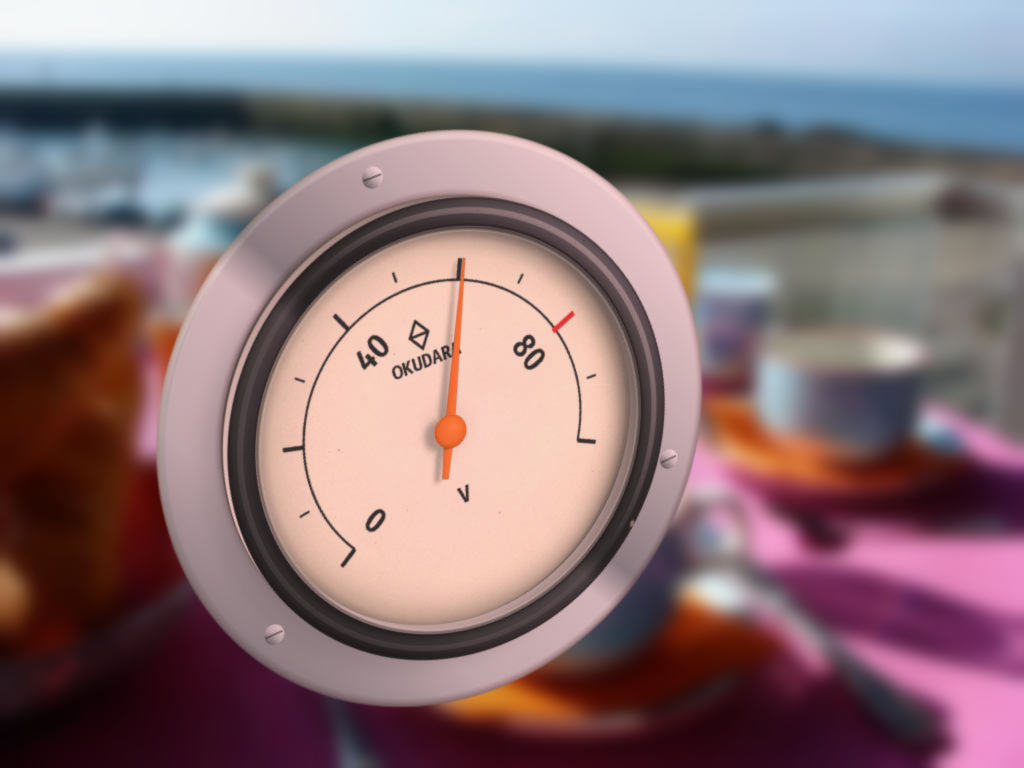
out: **60** V
